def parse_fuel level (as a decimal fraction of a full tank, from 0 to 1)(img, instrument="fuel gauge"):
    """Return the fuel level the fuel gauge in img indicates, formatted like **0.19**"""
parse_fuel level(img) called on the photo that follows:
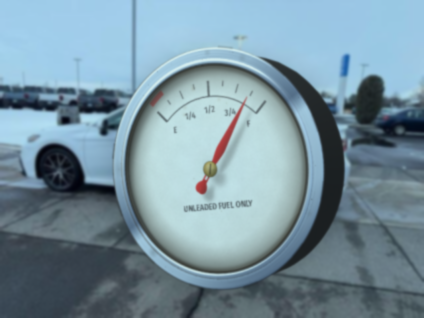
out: **0.875**
